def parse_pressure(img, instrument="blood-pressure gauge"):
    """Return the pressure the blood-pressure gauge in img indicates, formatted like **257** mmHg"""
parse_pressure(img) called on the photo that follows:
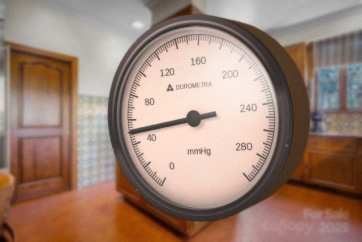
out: **50** mmHg
